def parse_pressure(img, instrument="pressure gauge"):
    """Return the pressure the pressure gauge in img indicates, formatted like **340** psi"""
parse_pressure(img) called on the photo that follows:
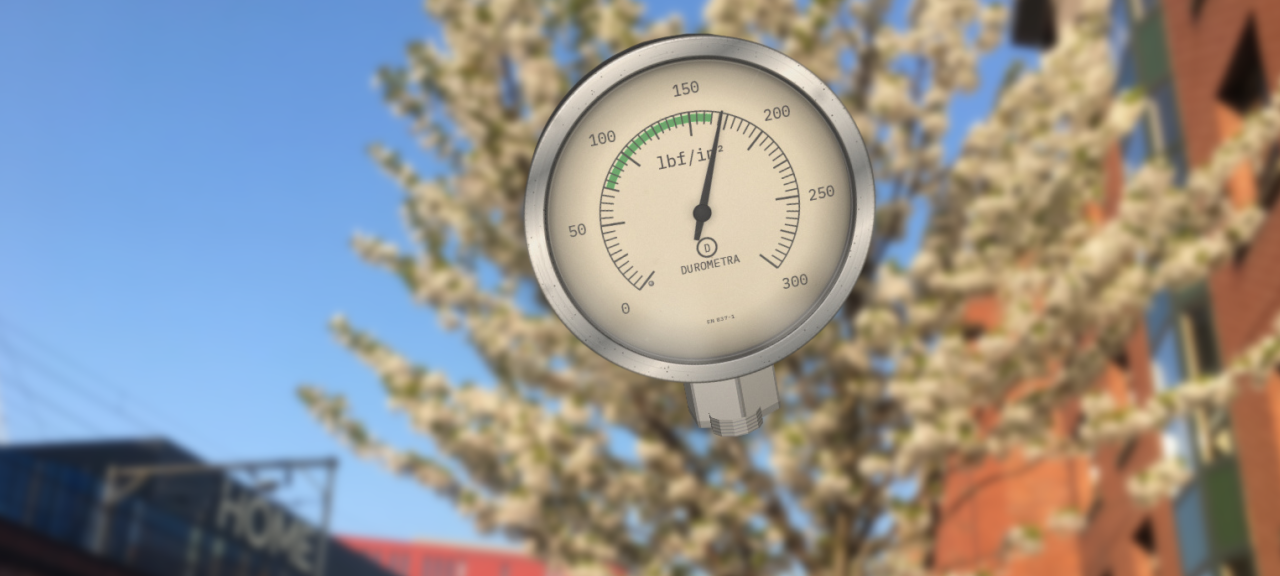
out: **170** psi
